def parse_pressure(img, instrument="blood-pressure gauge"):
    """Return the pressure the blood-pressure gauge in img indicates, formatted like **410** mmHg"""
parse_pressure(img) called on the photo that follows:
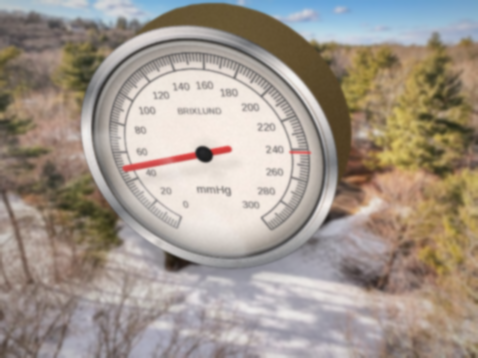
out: **50** mmHg
